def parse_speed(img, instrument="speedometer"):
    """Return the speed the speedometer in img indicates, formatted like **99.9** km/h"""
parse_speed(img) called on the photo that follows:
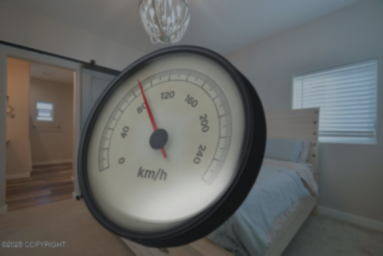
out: **90** km/h
